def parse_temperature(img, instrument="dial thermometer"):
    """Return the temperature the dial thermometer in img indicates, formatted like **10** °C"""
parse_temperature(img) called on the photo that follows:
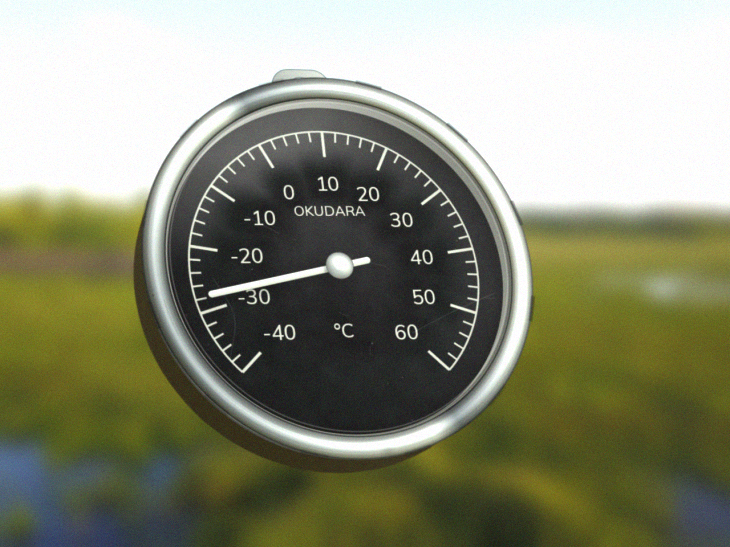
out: **-28** °C
